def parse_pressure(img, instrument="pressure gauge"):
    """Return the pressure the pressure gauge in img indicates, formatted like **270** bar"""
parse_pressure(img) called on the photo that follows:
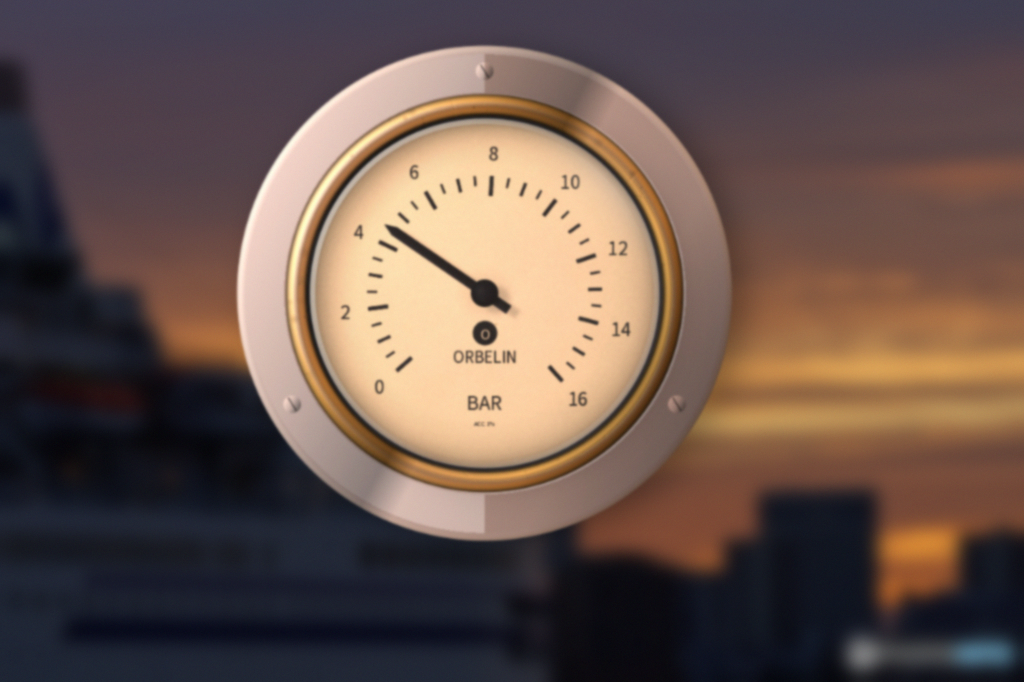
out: **4.5** bar
